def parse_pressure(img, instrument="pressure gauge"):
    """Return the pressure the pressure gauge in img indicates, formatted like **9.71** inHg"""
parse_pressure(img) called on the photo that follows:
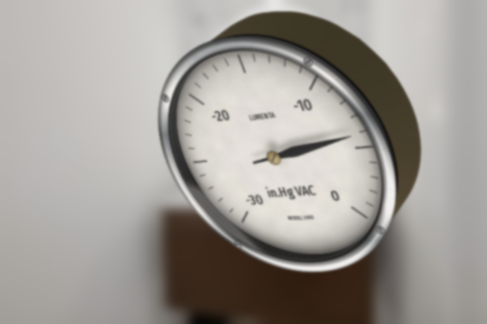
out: **-6** inHg
